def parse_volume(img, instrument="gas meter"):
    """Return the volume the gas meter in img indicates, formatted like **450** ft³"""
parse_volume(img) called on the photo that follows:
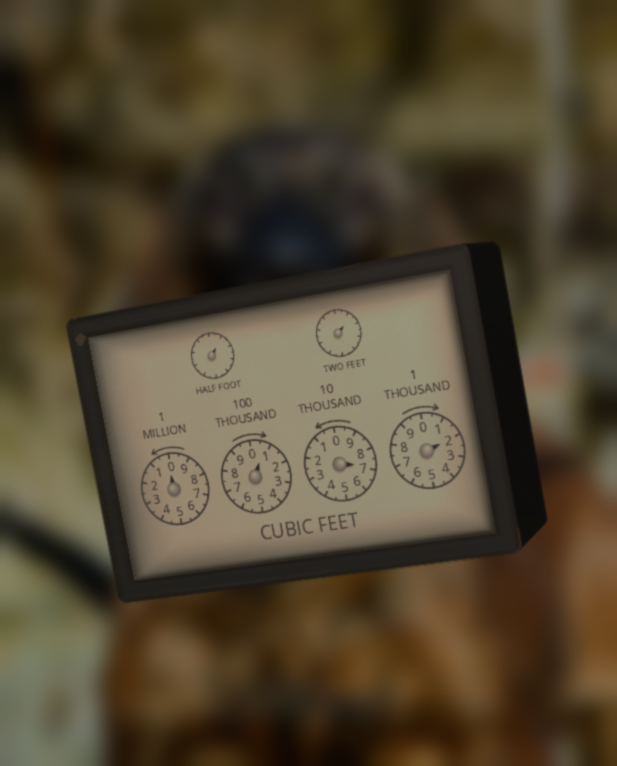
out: **7200** ft³
